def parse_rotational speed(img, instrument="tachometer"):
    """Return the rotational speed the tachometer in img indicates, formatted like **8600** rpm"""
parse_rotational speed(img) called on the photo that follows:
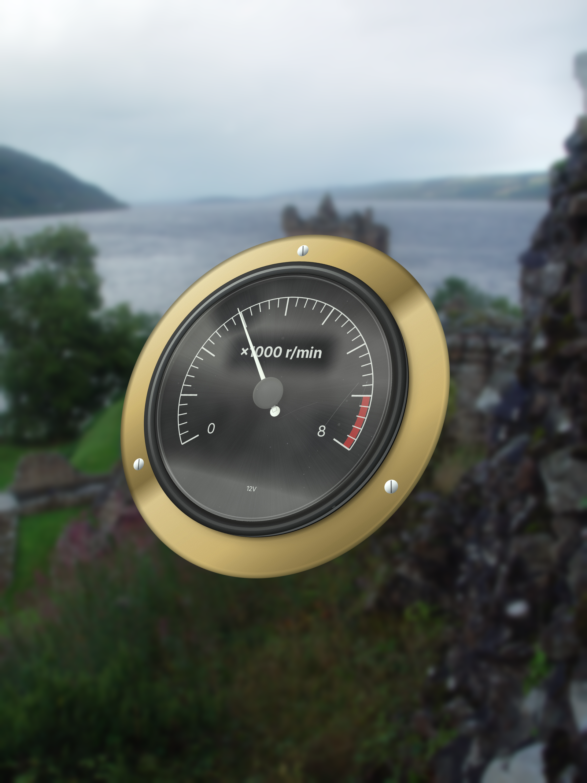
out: **3000** rpm
